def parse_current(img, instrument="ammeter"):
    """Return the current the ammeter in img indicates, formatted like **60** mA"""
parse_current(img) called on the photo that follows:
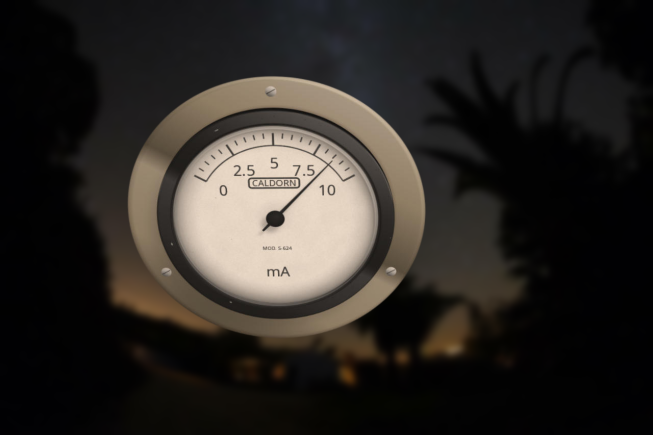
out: **8.5** mA
